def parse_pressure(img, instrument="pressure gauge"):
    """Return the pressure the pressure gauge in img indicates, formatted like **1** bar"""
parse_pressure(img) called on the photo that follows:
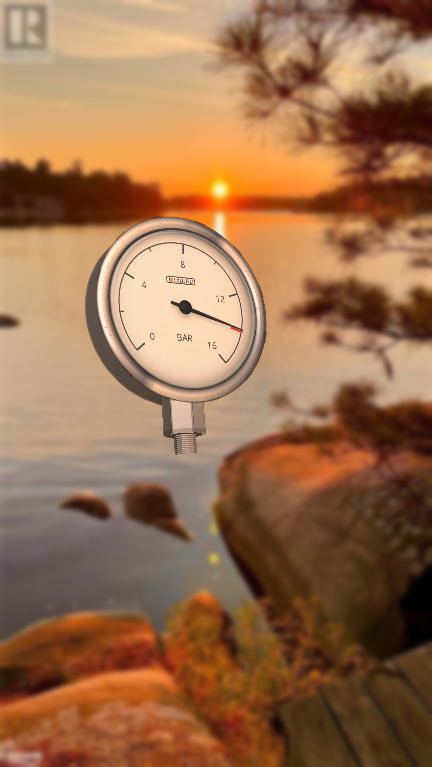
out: **14** bar
